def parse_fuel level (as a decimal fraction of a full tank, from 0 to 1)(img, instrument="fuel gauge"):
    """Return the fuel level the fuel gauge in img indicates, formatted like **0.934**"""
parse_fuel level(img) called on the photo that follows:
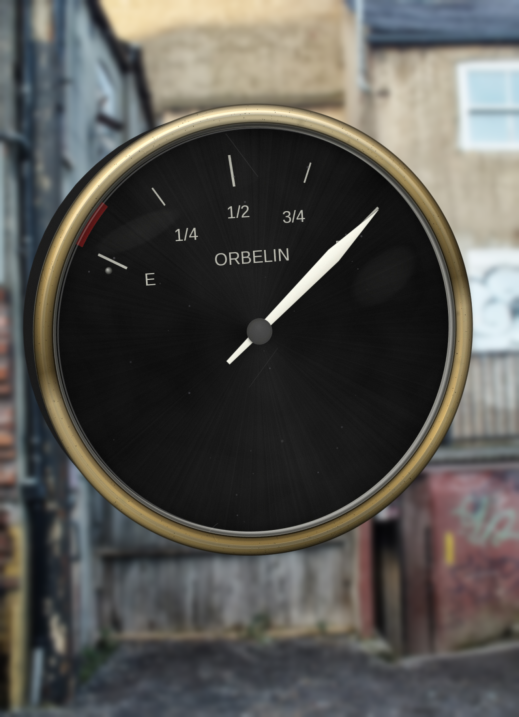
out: **1**
